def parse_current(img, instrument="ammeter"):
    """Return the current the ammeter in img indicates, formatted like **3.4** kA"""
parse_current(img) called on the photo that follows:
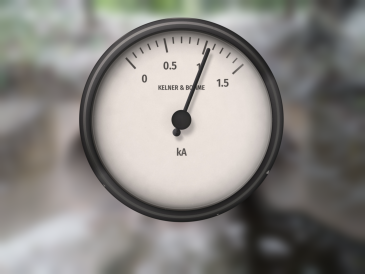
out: **1.05** kA
